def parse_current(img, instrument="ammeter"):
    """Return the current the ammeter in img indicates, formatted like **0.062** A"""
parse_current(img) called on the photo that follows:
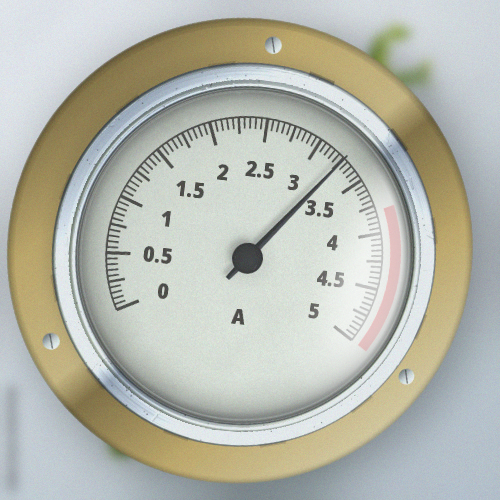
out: **3.25** A
